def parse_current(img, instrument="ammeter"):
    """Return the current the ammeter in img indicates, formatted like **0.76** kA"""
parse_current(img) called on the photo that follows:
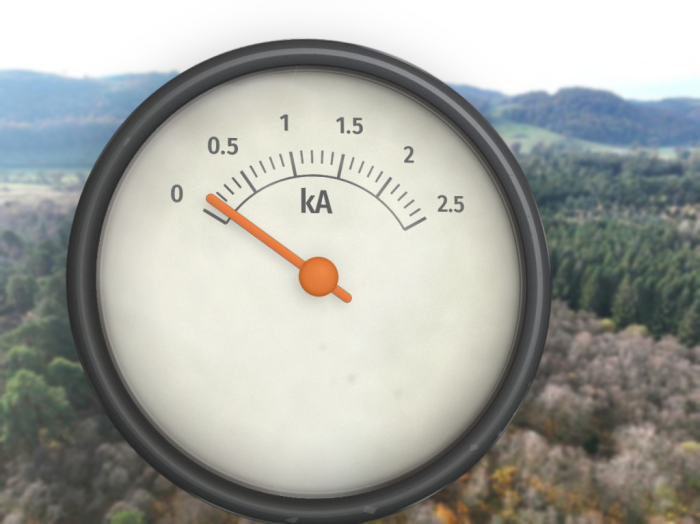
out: **0.1** kA
